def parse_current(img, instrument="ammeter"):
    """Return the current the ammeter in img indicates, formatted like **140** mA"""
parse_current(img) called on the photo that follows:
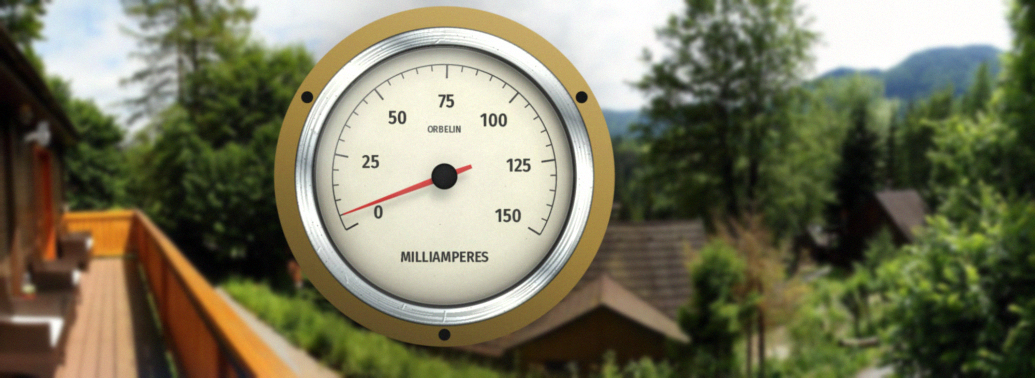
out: **5** mA
